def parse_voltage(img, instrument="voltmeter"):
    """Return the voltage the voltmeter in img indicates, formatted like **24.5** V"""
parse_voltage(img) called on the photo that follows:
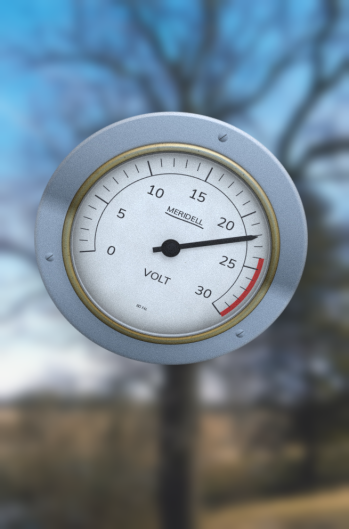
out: **22** V
